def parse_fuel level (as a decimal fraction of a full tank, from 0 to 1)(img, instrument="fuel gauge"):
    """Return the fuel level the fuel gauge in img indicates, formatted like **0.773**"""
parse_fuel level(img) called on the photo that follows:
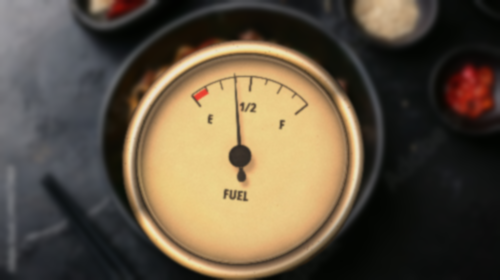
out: **0.375**
